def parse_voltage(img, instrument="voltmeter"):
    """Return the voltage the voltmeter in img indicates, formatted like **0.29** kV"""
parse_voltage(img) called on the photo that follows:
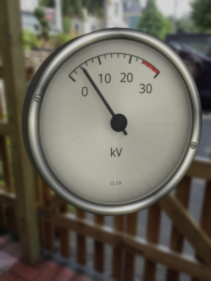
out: **4** kV
